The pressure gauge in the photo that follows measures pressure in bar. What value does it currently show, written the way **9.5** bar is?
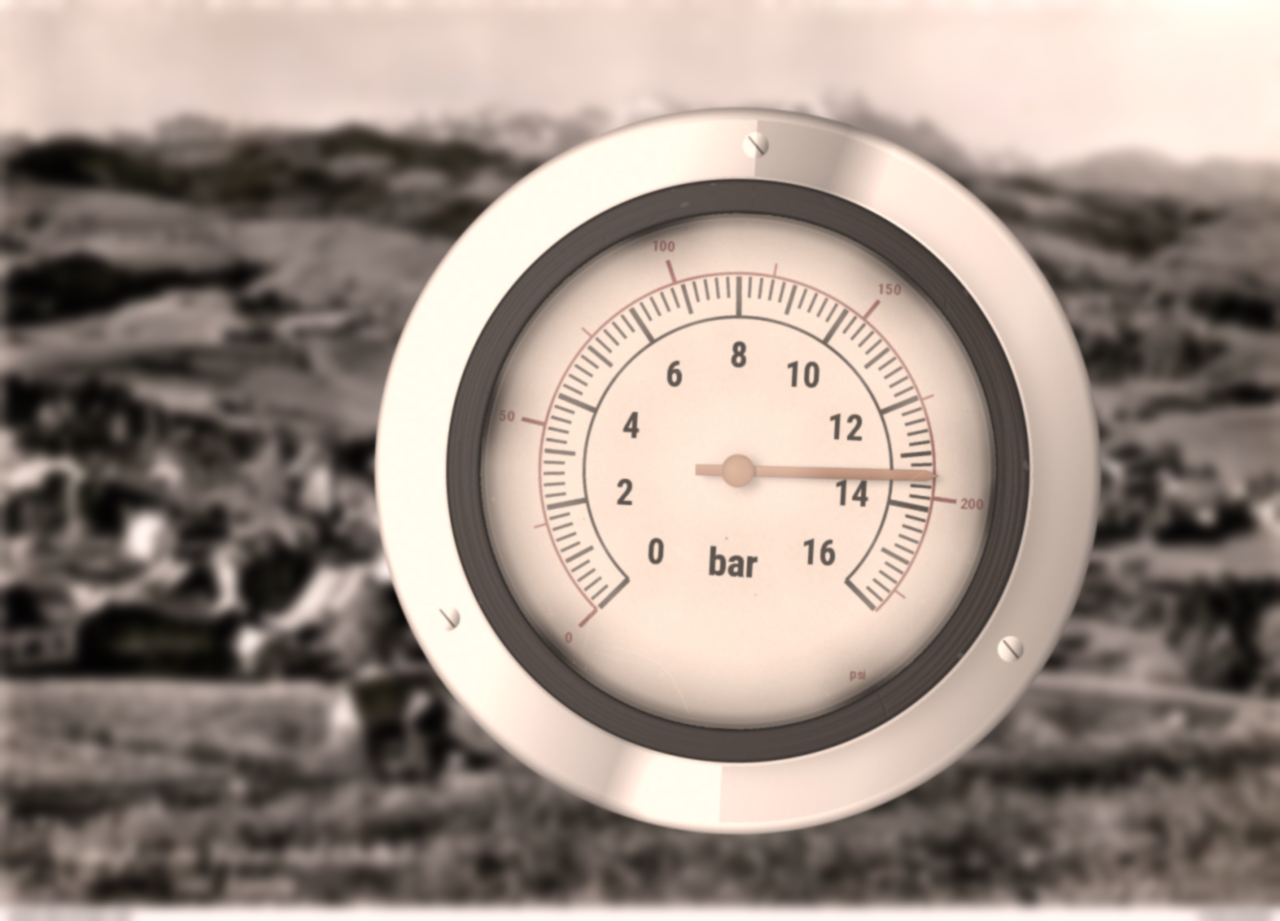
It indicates **13.4** bar
